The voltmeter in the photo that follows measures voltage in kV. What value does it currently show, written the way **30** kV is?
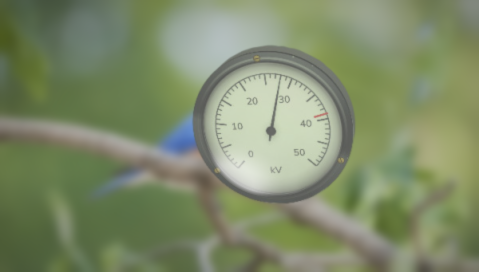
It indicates **28** kV
